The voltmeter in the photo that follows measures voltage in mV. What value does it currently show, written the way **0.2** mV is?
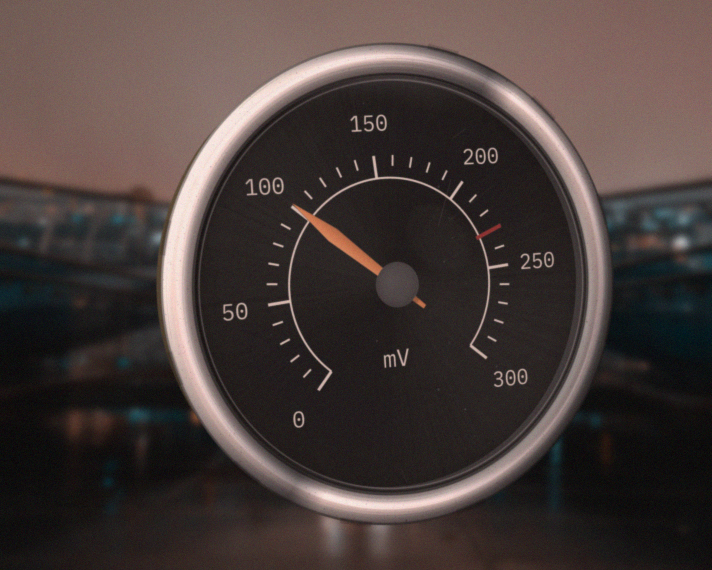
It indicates **100** mV
